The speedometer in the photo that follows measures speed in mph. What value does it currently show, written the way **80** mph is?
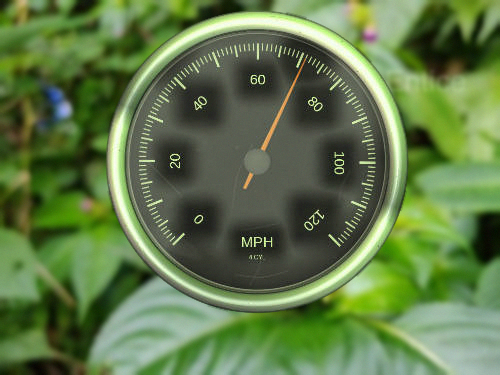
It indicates **71** mph
